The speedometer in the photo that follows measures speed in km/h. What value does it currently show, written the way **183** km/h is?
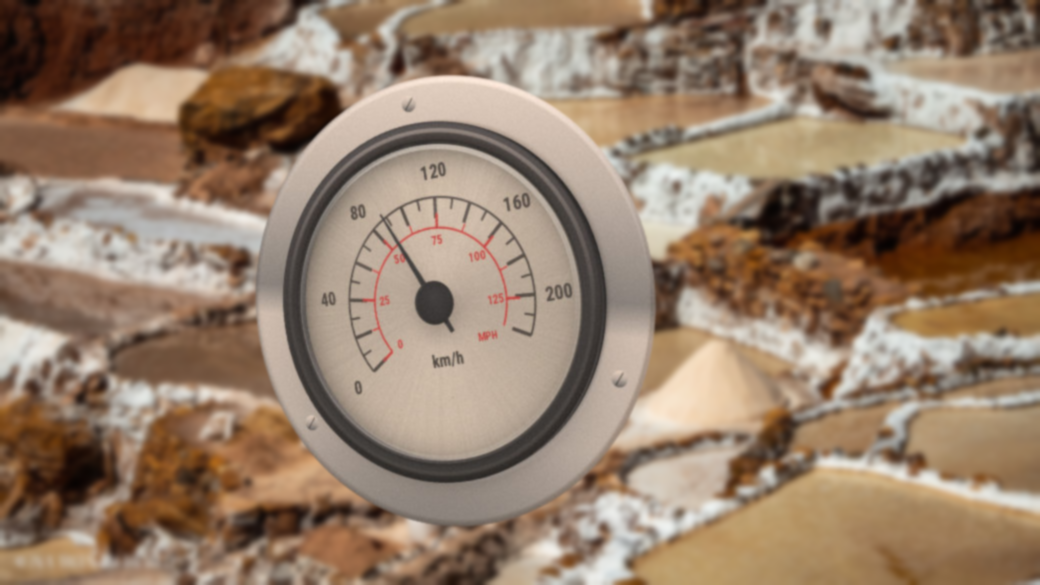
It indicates **90** km/h
